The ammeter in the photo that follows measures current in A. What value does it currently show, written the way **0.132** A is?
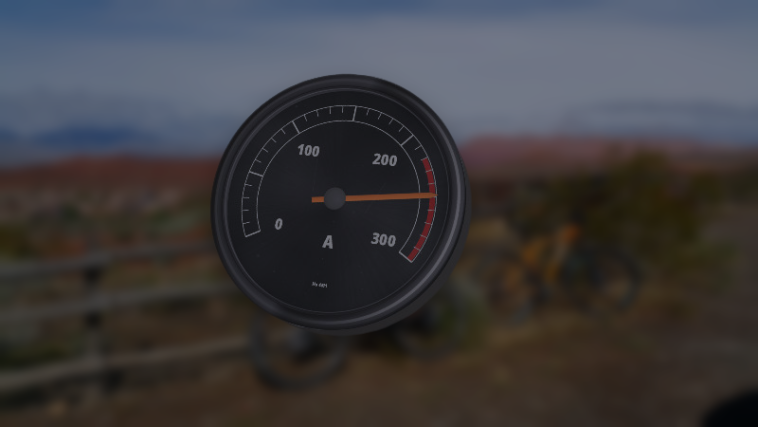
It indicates **250** A
